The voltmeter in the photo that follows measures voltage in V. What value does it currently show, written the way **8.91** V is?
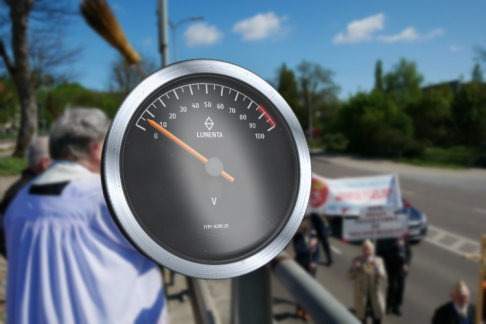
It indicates **5** V
